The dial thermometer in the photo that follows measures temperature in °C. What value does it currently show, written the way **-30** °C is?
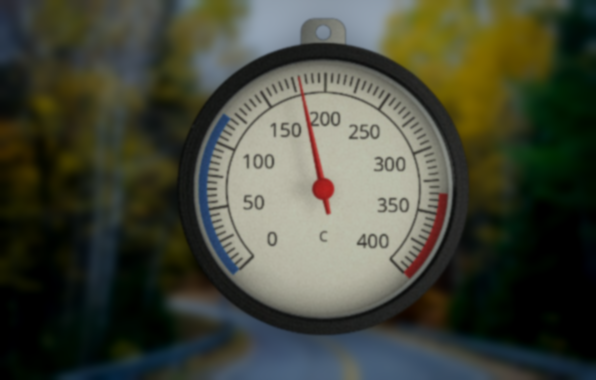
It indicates **180** °C
